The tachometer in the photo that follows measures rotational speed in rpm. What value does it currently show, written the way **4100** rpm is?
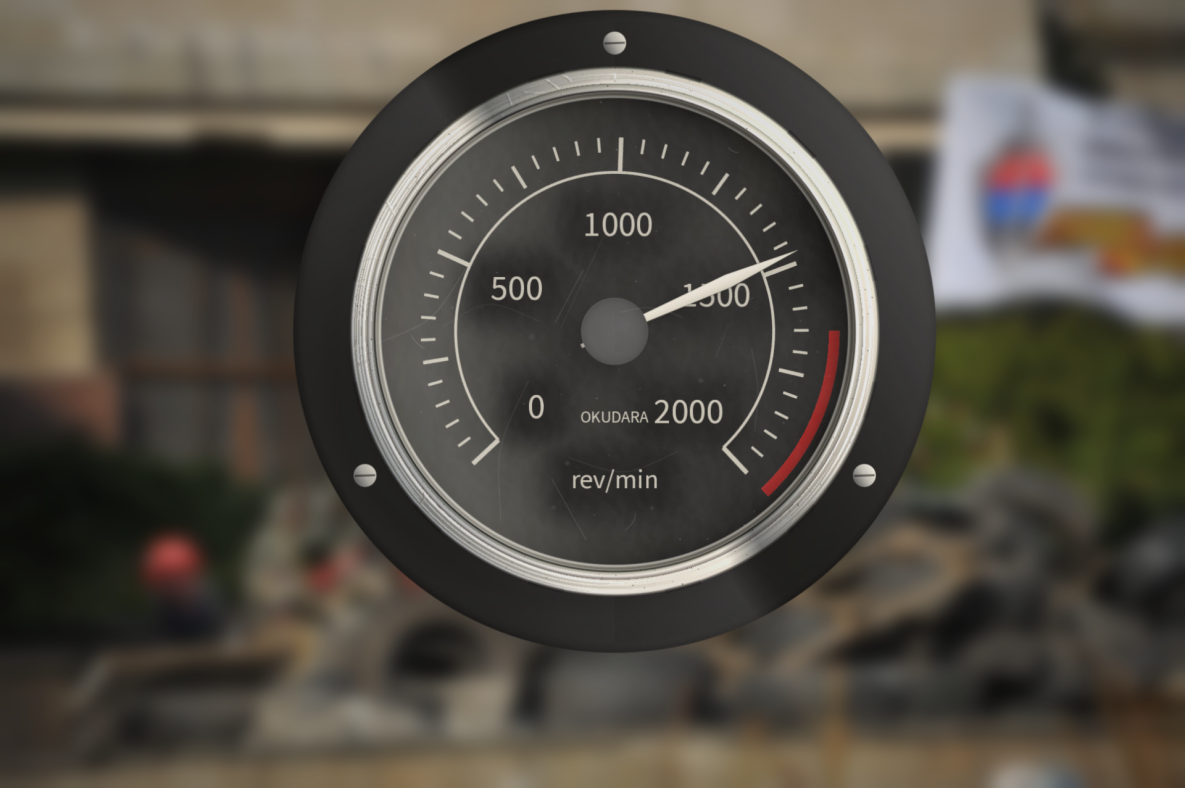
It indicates **1475** rpm
